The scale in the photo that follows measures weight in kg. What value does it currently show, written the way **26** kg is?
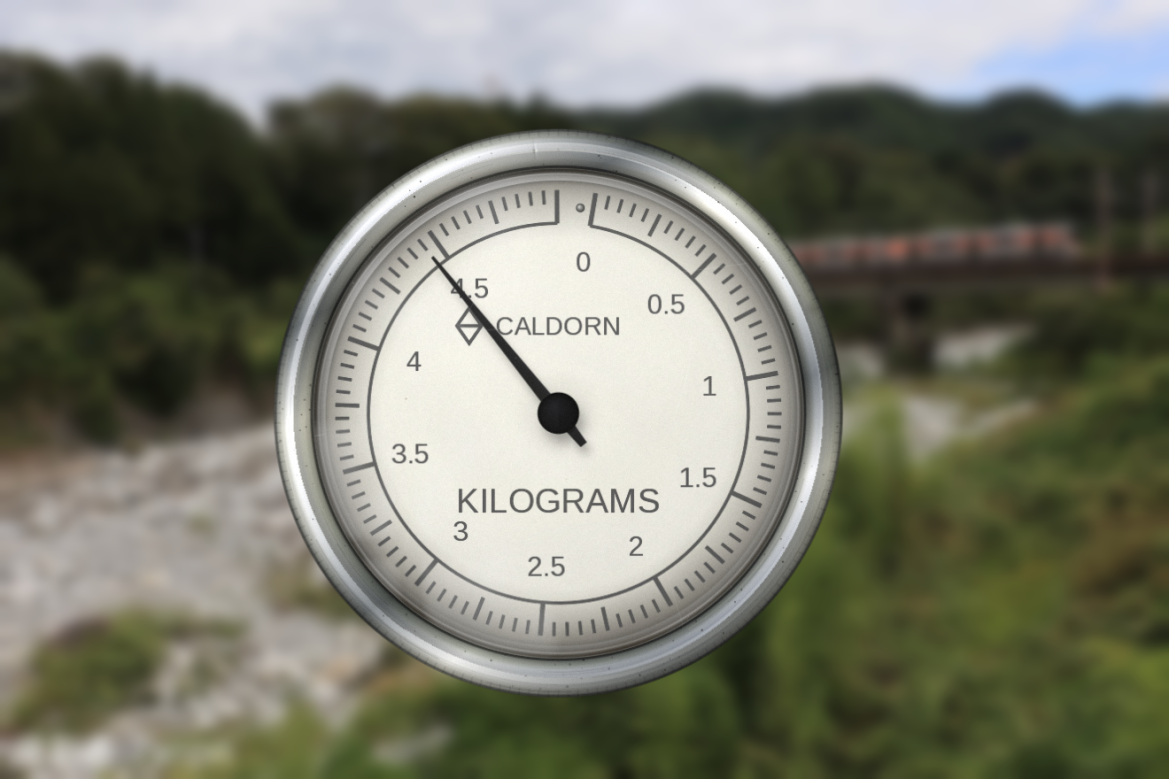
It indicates **4.45** kg
